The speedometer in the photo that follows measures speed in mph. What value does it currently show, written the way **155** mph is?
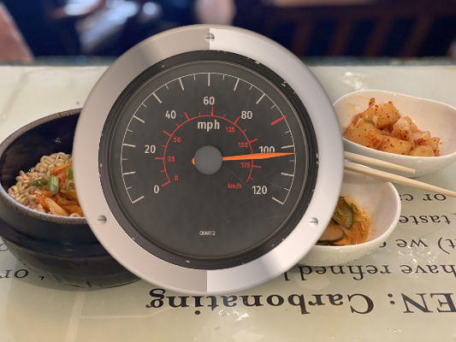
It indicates **102.5** mph
